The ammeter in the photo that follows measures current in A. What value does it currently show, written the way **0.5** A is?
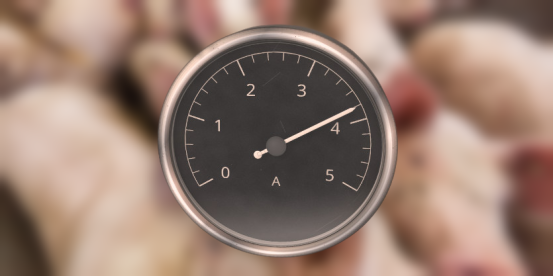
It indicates **3.8** A
